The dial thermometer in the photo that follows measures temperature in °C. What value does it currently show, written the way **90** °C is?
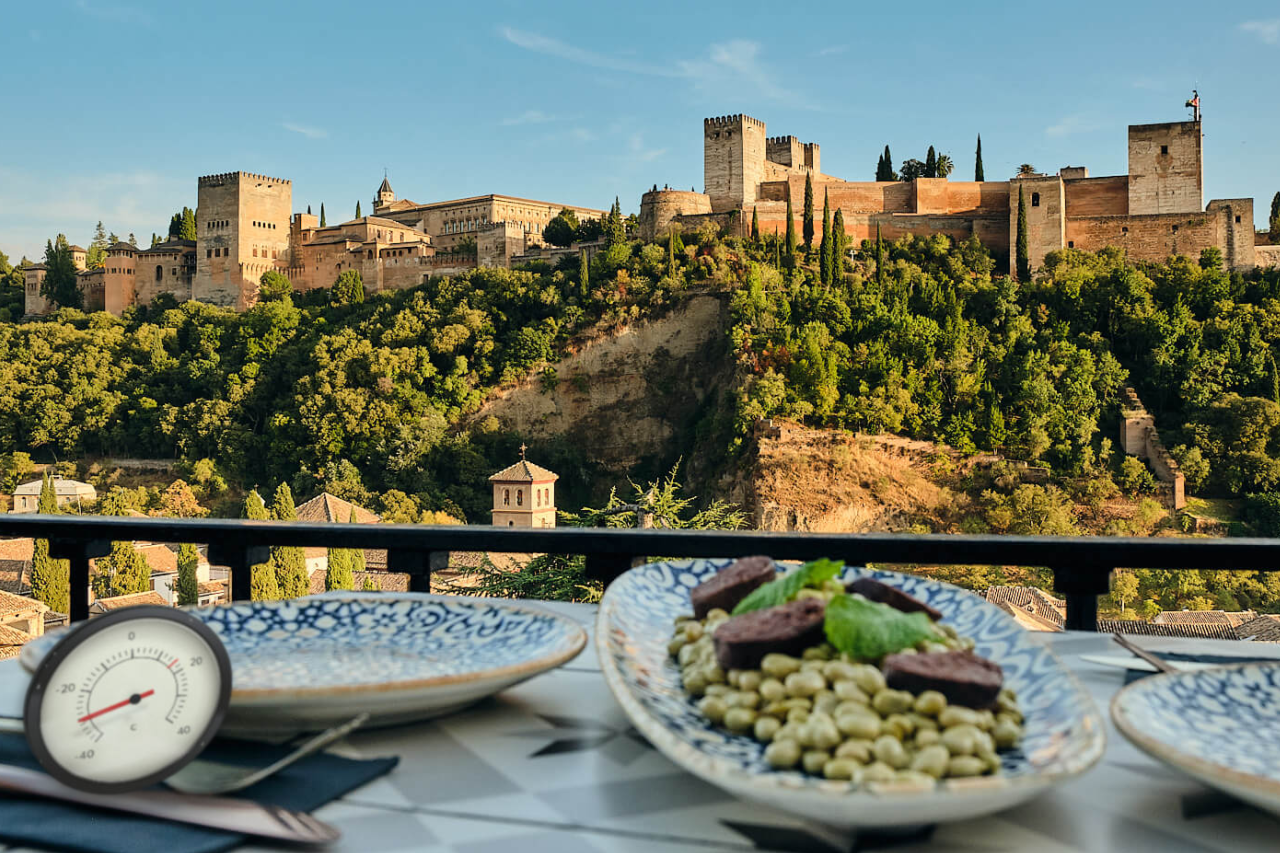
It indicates **-30** °C
